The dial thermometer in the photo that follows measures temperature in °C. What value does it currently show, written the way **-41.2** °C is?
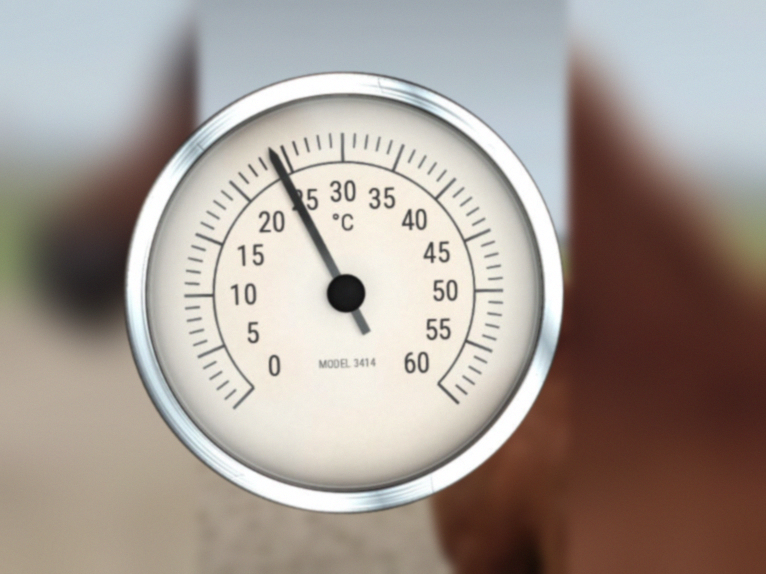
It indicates **24** °C
